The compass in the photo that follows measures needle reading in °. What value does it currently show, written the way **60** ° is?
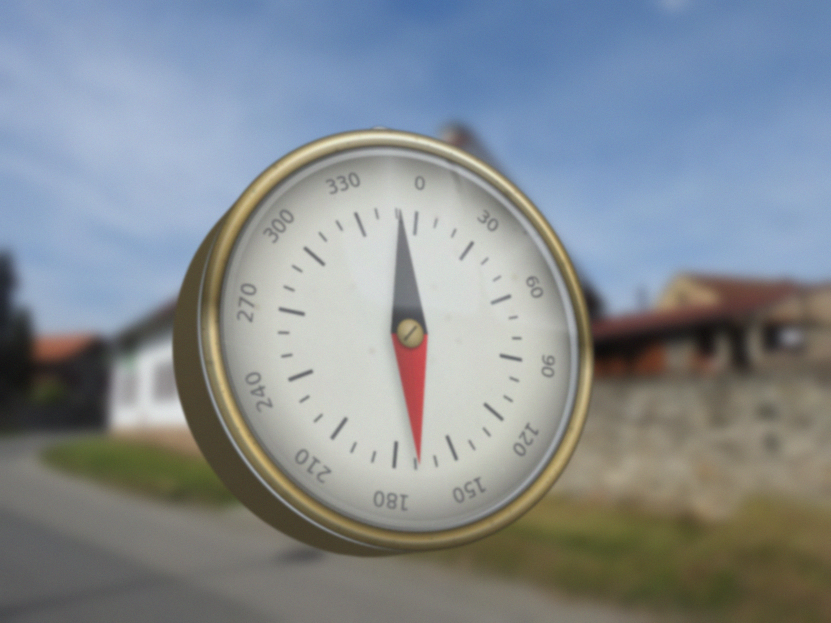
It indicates **170** °
